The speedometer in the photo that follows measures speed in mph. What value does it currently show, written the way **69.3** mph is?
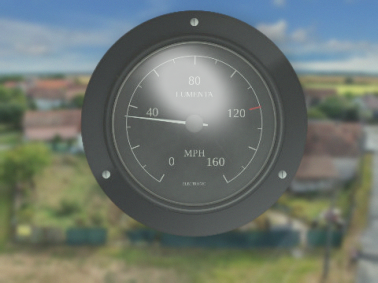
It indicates **35** mph
